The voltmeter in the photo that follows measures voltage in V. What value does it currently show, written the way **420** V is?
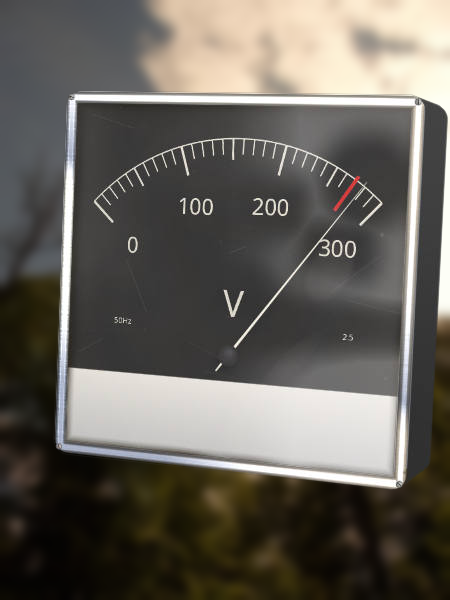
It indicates **280** V
